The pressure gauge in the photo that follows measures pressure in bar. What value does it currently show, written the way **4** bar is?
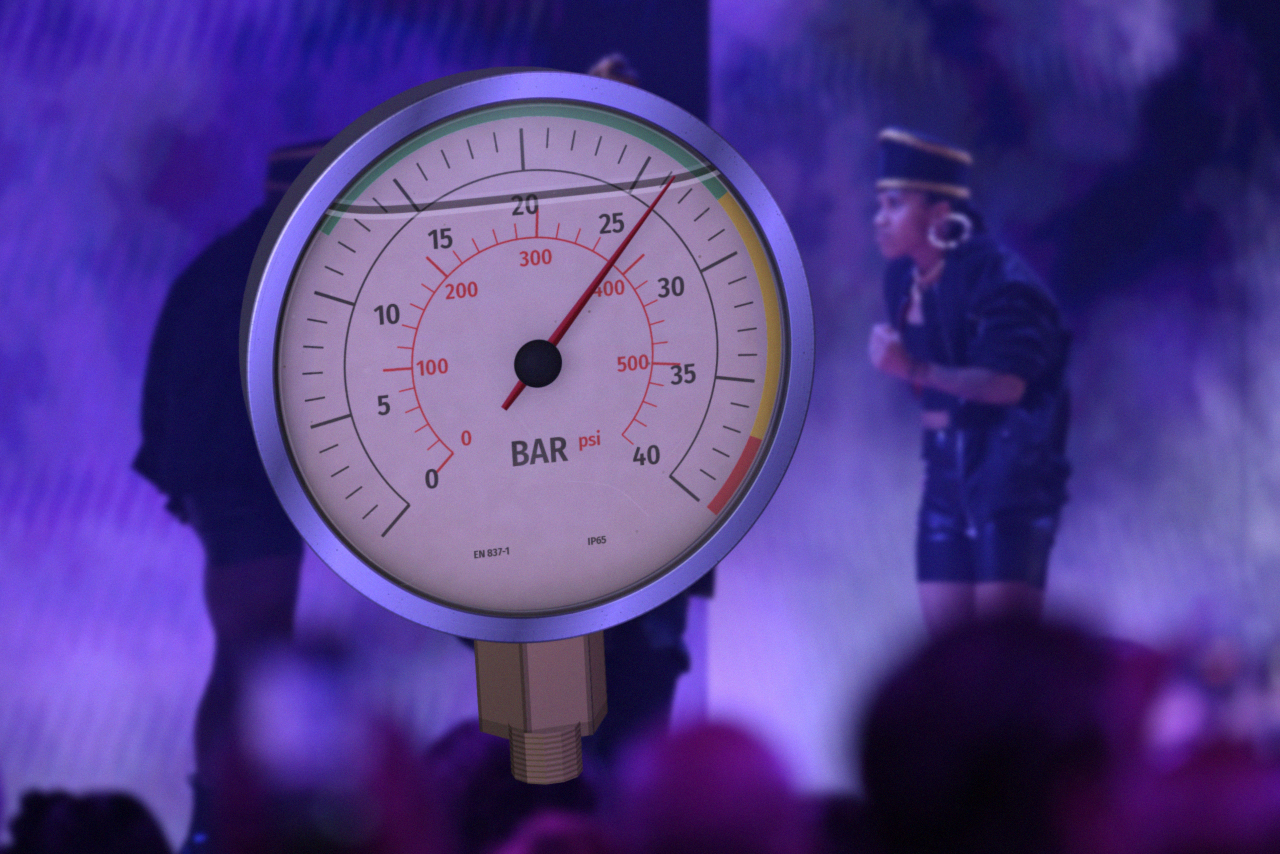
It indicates **26** bar
